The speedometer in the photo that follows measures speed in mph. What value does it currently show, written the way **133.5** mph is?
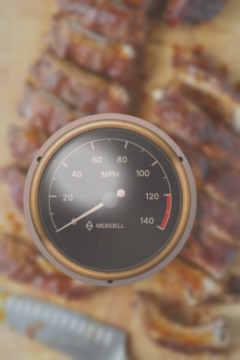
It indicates **0** mph
